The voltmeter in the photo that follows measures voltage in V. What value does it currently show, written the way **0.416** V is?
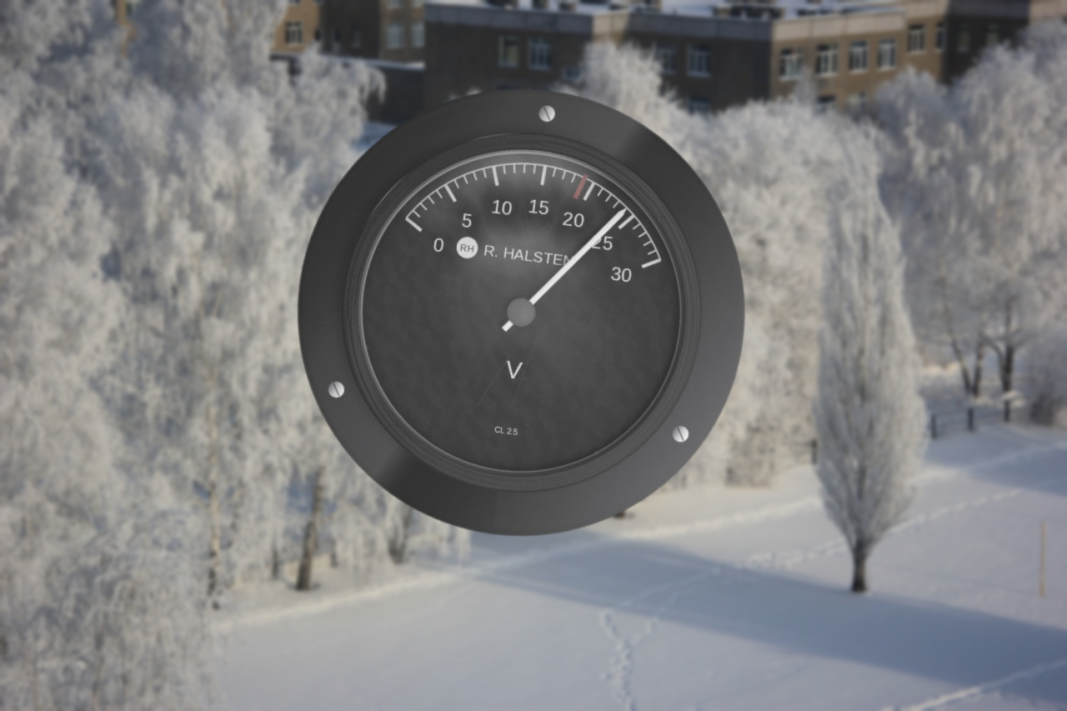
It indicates **24** V
